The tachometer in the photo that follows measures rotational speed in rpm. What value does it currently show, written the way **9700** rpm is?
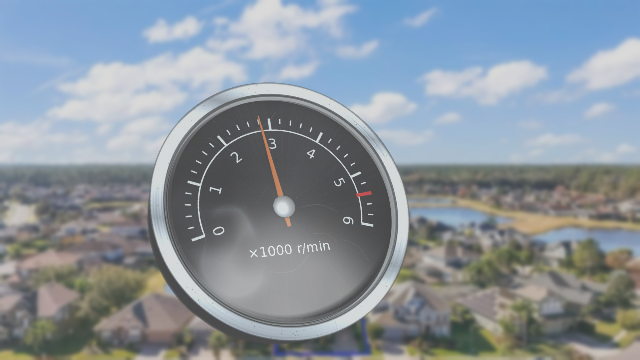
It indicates **2800** rpm
